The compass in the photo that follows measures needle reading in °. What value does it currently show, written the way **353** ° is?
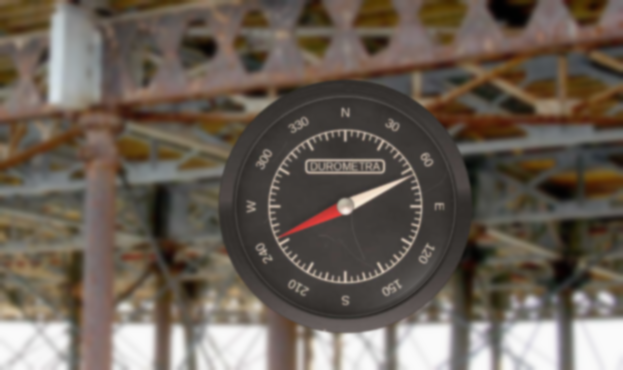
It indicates **245** °
